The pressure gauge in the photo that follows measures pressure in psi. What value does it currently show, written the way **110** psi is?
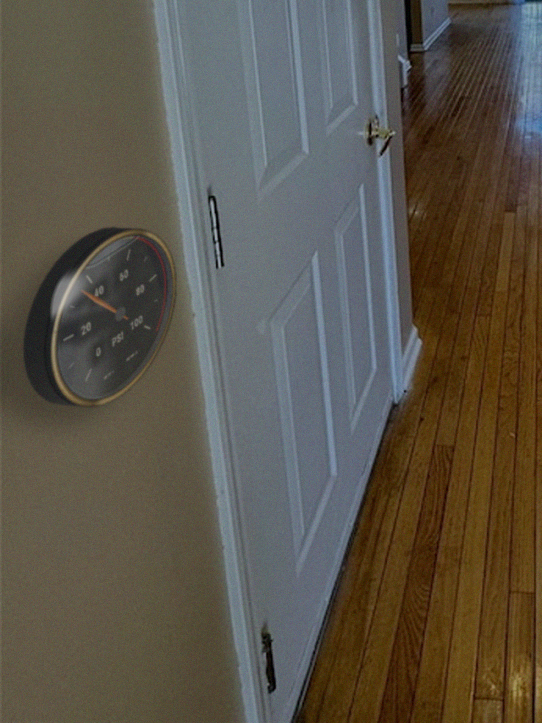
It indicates **35** psi
